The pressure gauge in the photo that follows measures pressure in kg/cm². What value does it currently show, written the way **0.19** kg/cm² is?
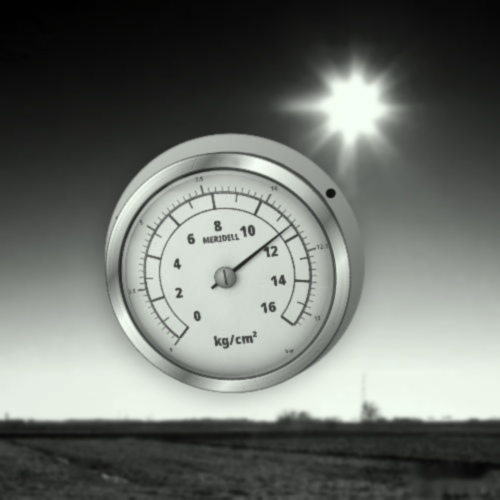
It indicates **11.5** kg/cm²
